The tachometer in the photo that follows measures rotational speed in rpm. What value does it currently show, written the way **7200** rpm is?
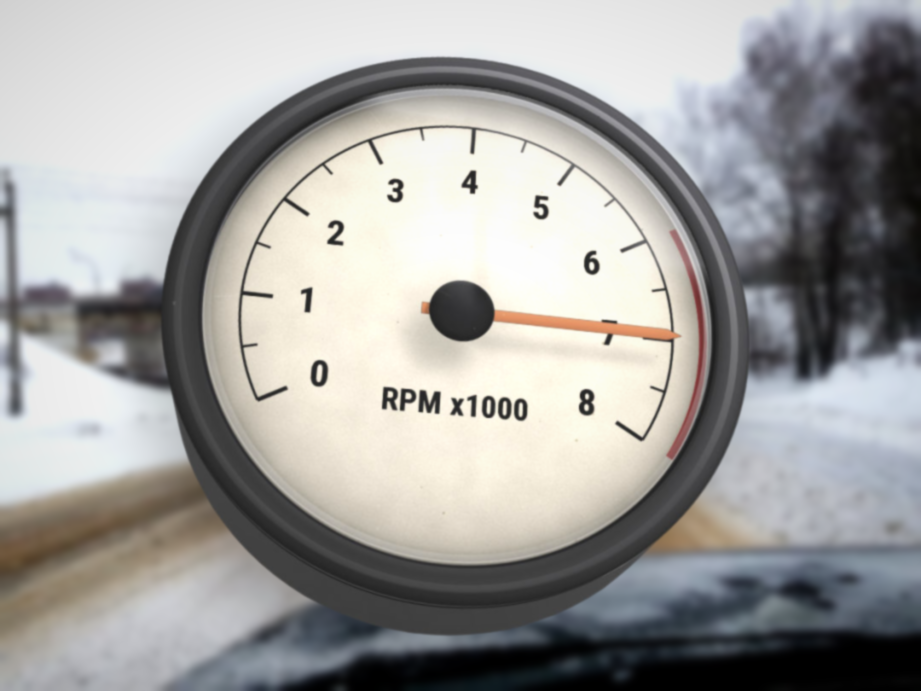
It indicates **7000** rpm
